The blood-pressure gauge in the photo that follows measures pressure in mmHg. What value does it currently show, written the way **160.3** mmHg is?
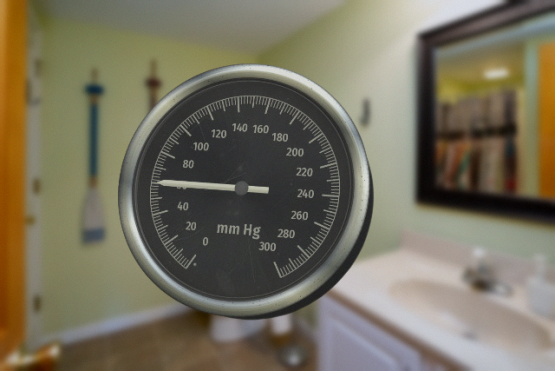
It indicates **60** mmHg
